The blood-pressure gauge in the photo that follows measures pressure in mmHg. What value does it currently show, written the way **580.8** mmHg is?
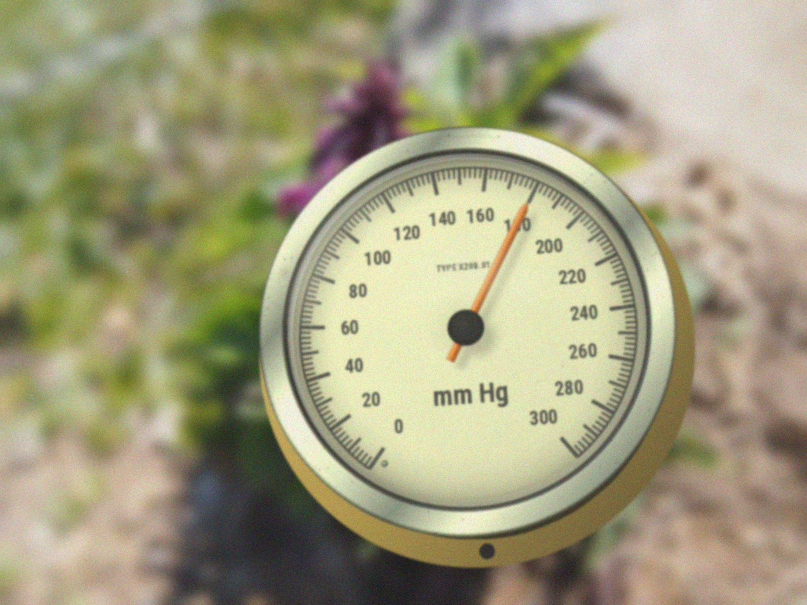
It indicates **180** mmHg
